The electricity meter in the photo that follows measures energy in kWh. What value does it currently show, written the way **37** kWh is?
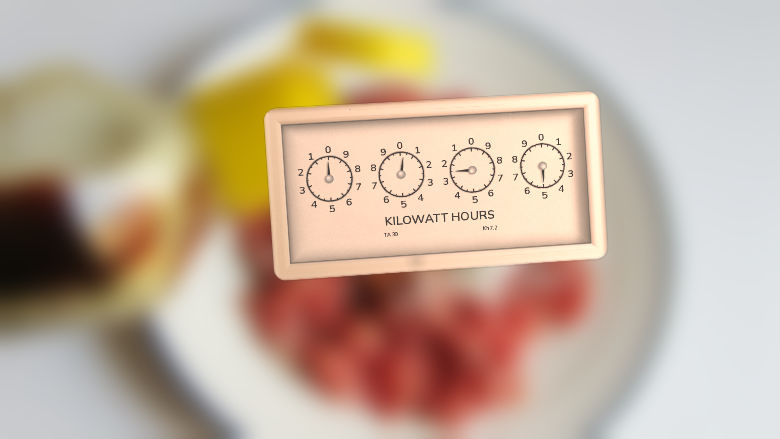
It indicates **25** kWh
